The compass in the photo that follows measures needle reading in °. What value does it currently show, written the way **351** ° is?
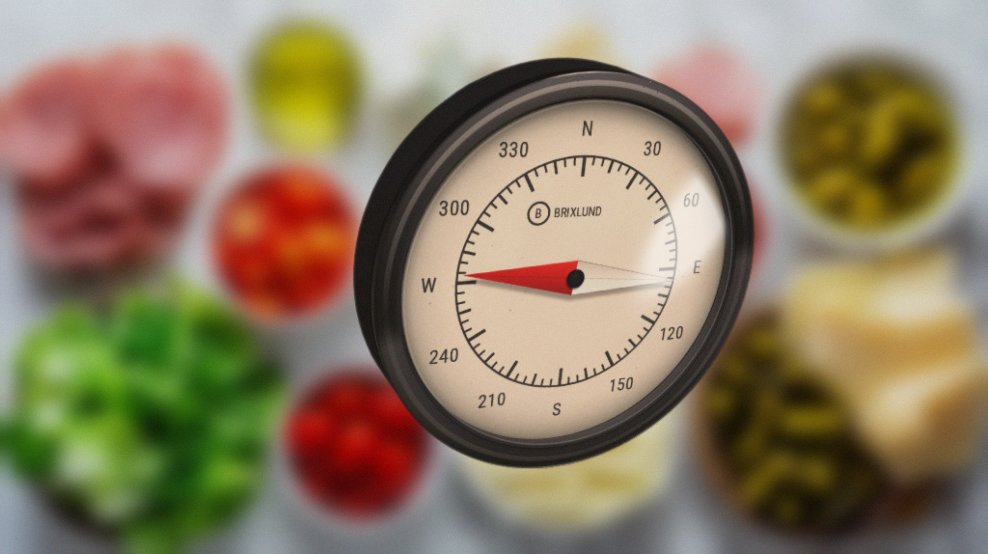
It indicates **275** °
